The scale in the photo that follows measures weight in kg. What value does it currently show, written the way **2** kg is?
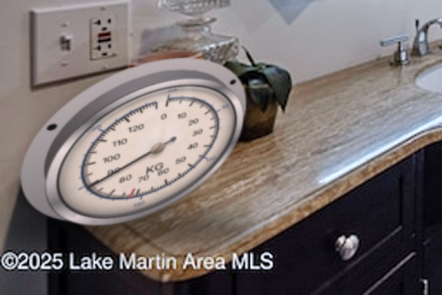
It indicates **90** kg
